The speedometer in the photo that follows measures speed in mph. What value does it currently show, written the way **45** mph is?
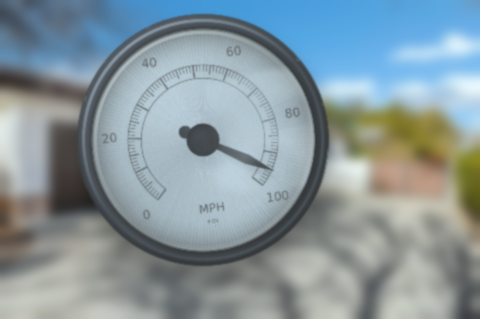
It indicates **95** mph
